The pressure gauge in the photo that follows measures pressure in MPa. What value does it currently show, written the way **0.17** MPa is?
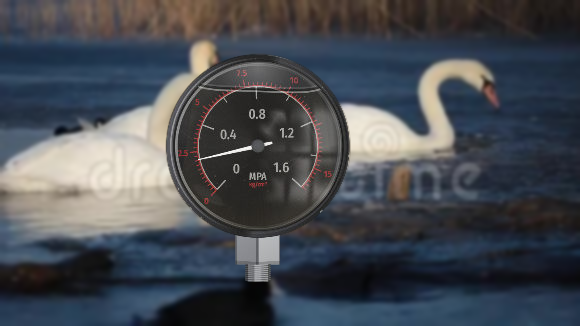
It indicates **0.2** MPa
